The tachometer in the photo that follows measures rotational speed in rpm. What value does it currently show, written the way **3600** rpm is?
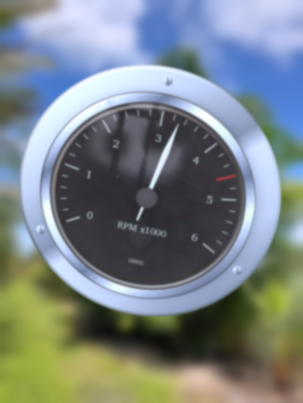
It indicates **3300** rpm
